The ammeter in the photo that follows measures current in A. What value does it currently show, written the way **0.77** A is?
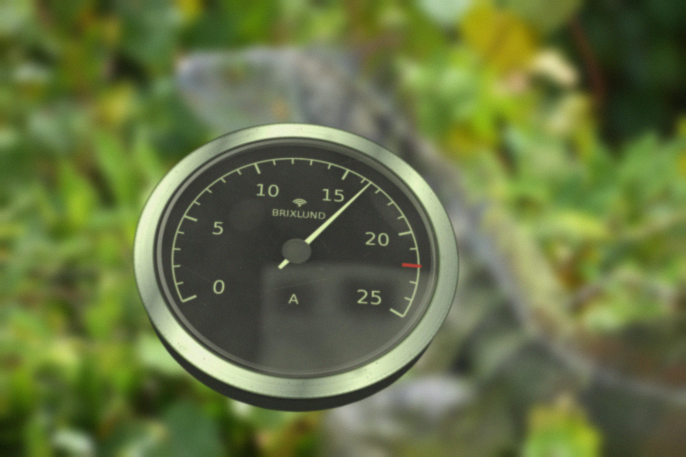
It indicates **16.5** A
